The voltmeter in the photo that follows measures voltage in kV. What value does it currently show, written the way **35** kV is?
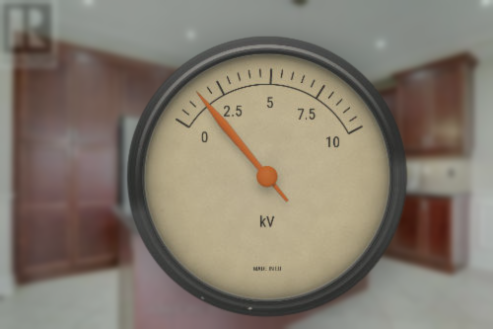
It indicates **1.5** kV
